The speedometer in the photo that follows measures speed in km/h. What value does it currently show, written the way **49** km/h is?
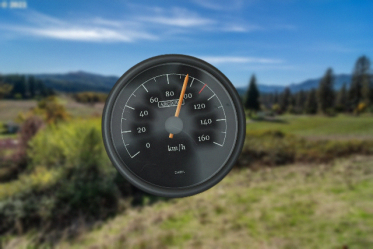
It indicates **95** km/h
